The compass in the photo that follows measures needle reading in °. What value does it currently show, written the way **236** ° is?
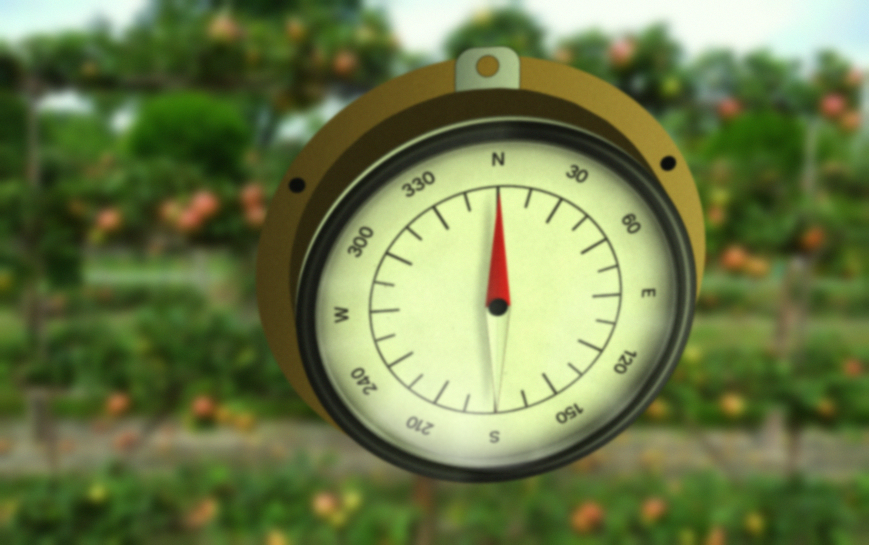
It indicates **0** °
